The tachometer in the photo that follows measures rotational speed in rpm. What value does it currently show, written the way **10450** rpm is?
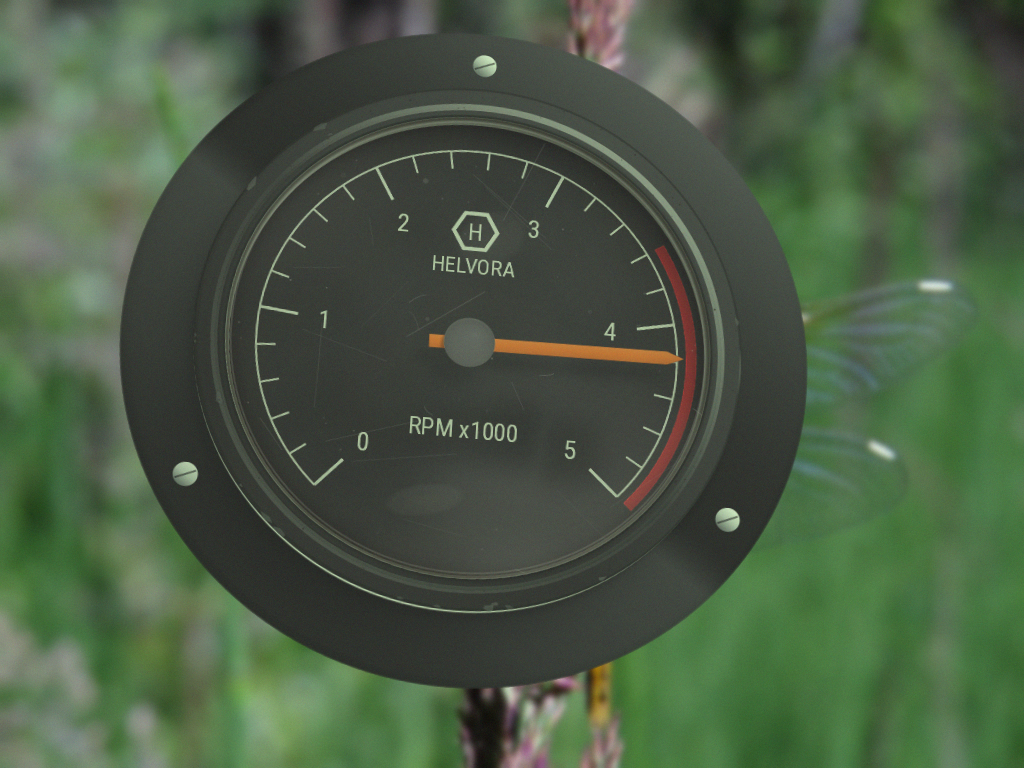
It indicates **4200** rpm
